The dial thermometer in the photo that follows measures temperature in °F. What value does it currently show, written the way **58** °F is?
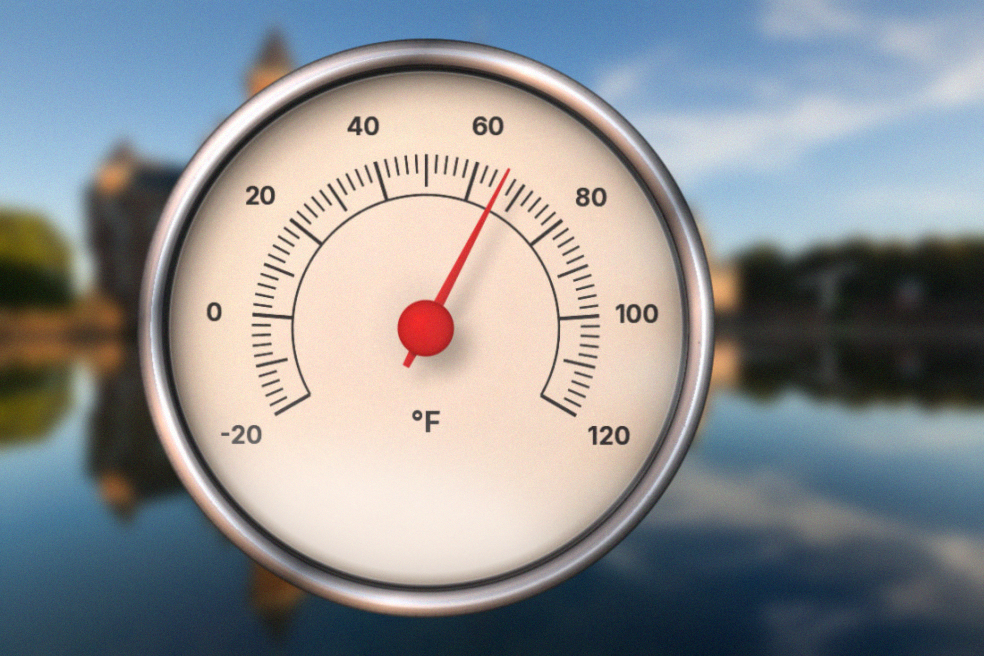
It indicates **66** °F
